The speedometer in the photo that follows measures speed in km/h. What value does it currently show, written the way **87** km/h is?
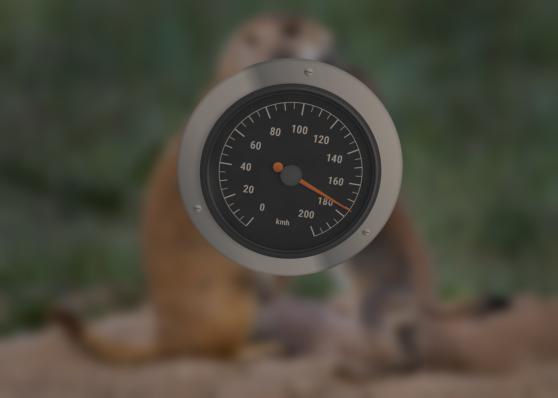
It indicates **175** km/h
